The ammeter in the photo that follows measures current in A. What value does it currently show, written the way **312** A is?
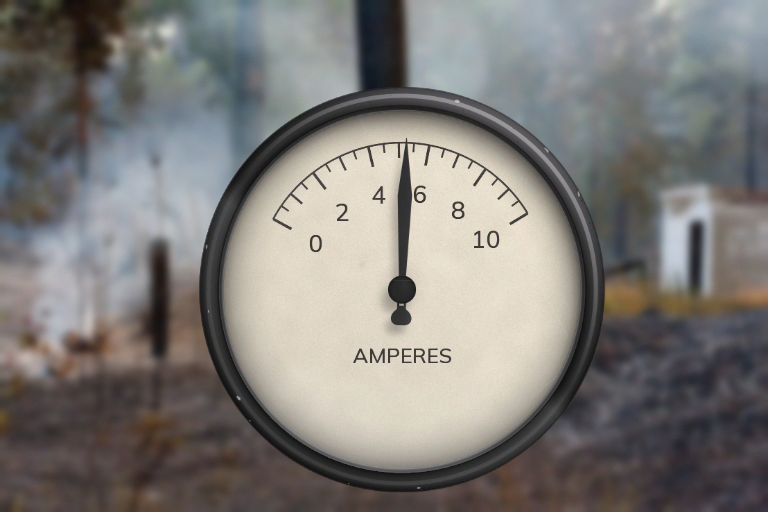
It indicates **5.25** A
